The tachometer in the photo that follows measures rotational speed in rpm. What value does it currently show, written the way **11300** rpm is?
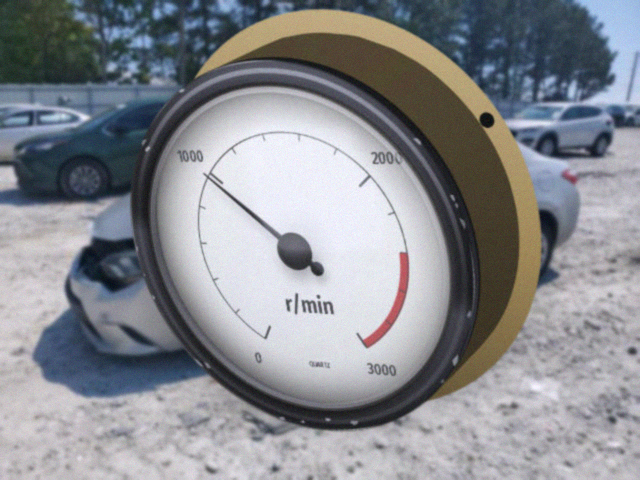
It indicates **1000** rpm
